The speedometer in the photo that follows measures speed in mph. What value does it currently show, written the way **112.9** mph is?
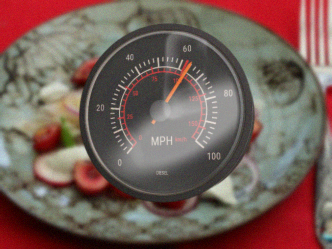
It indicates **64** mph
